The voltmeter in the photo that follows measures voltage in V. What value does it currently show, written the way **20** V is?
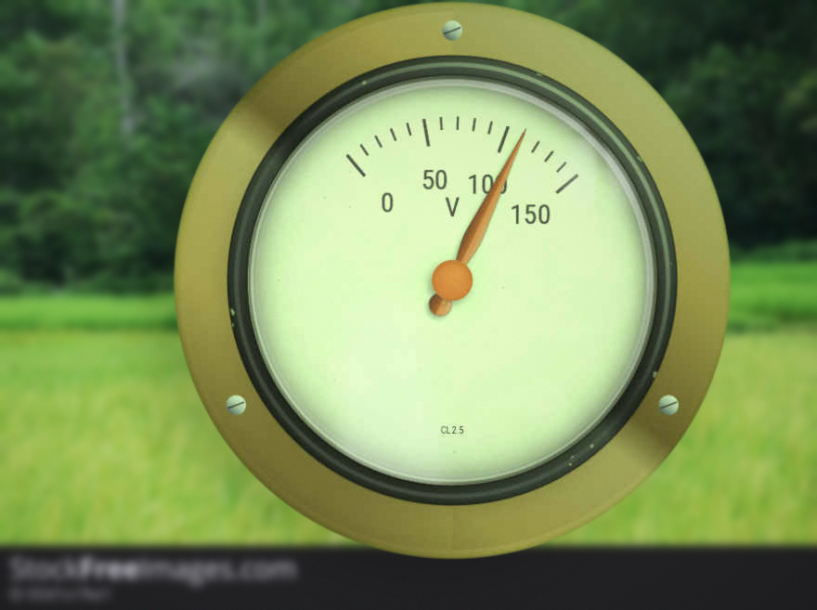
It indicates **110** V
